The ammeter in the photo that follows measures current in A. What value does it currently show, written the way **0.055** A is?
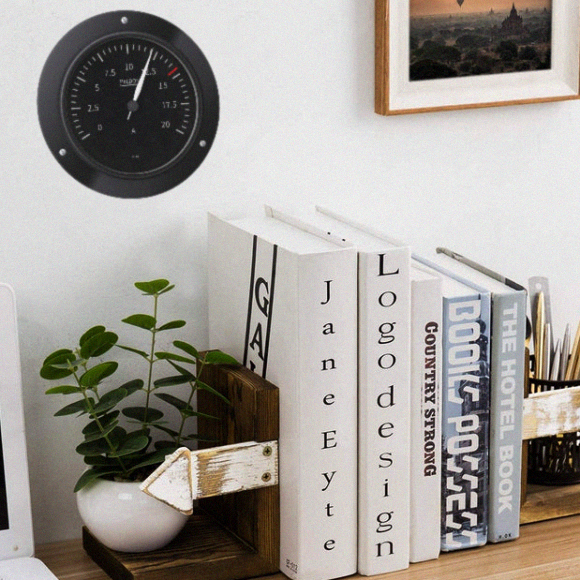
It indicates **12** A
